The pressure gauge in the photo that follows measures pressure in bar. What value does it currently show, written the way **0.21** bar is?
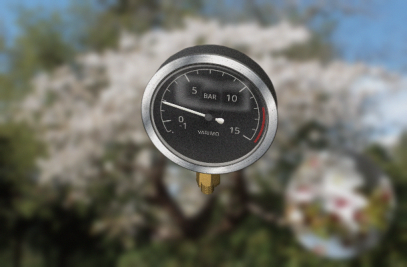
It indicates **2** bar
